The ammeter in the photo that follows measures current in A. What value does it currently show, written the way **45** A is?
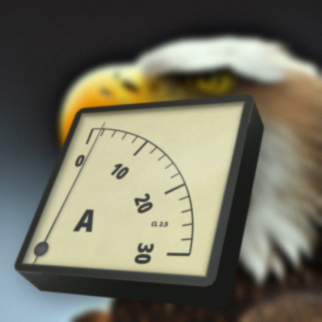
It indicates **2** A
